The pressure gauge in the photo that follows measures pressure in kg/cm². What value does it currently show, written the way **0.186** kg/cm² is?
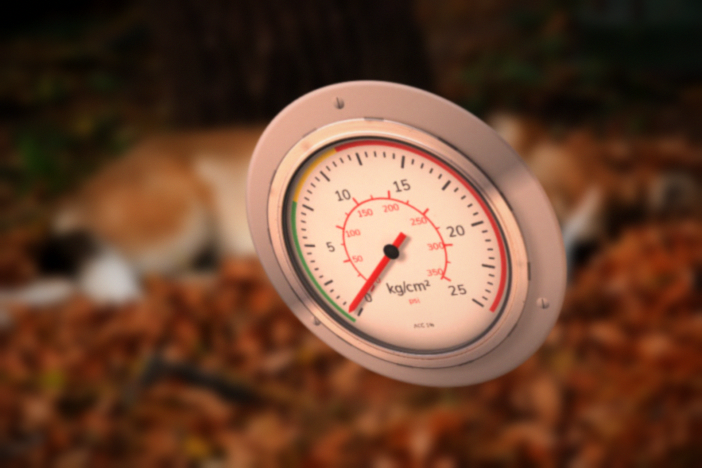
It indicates **0.5** kg/cm²
